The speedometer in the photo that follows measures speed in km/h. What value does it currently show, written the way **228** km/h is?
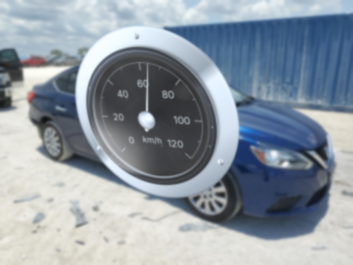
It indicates **65** km/h
